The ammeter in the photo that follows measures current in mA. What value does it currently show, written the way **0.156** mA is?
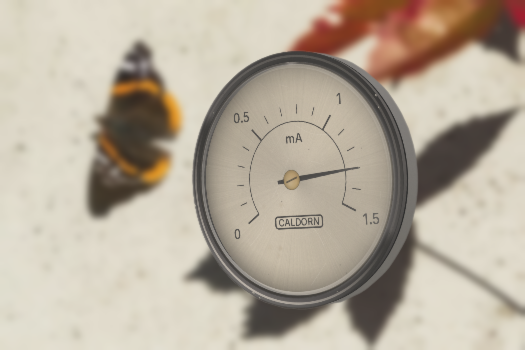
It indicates **1.3** mA
